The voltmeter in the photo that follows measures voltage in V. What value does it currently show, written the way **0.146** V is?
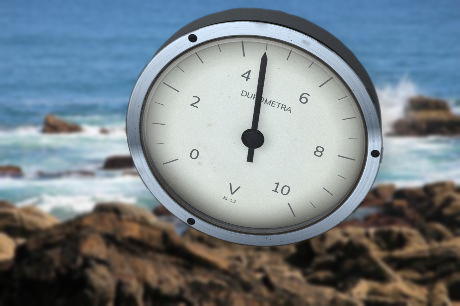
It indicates **4.5** V
